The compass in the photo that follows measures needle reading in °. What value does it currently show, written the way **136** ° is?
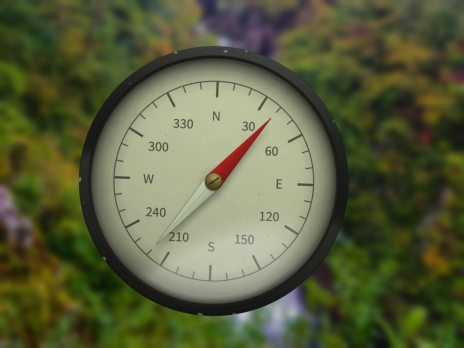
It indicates **40** °
